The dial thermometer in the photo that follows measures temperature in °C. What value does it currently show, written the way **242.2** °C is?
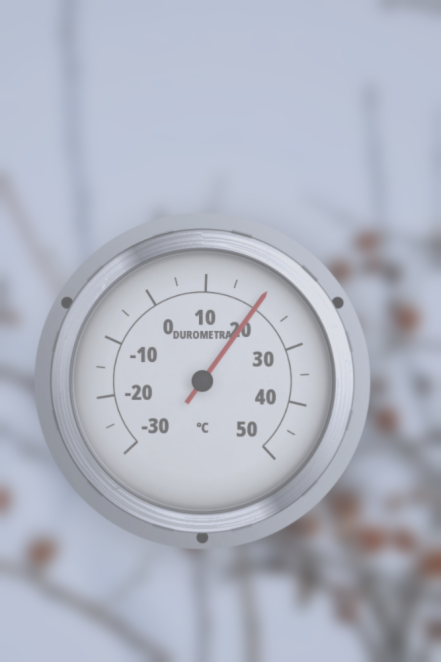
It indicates **20** °C
